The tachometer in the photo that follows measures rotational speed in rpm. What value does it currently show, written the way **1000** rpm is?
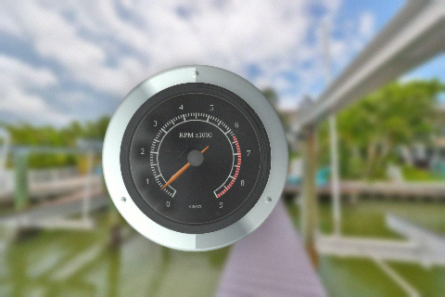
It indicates **500** rpm
